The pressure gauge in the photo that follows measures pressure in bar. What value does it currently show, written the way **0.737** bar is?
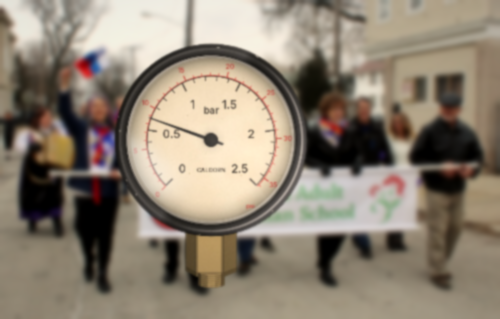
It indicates **0.6** bar
